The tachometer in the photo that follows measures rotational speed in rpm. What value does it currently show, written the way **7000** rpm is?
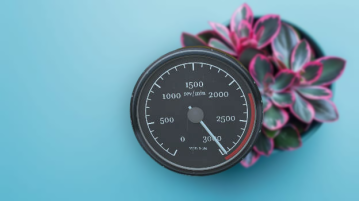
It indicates **2950** rpm
